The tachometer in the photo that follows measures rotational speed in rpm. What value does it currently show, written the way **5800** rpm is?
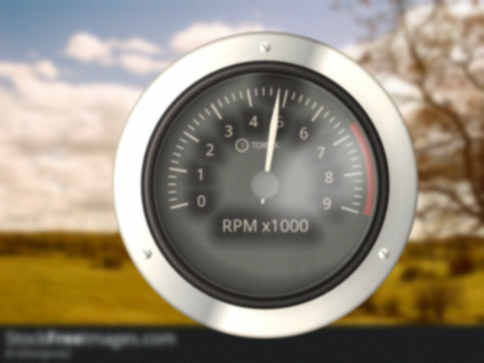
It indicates **4800** rpm
